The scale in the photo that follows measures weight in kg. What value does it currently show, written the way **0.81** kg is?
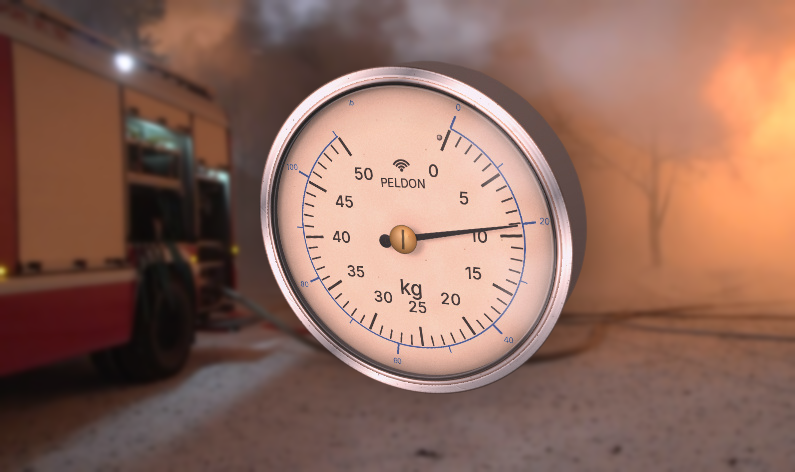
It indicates **9** kg
